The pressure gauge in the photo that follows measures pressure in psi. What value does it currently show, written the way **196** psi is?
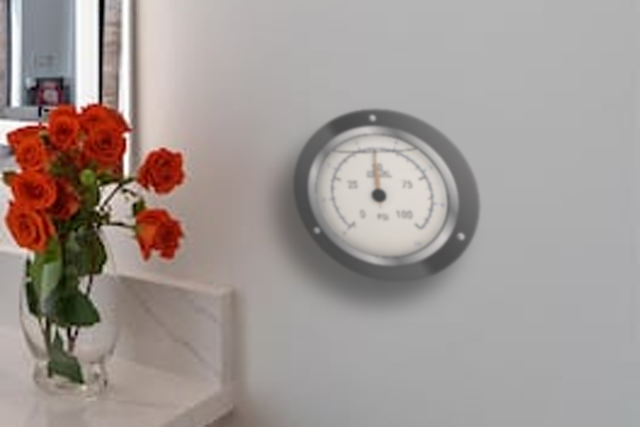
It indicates **50** psi
